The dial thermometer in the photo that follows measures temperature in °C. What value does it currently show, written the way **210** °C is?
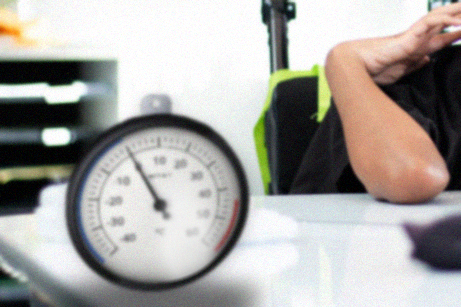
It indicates **0** °C
